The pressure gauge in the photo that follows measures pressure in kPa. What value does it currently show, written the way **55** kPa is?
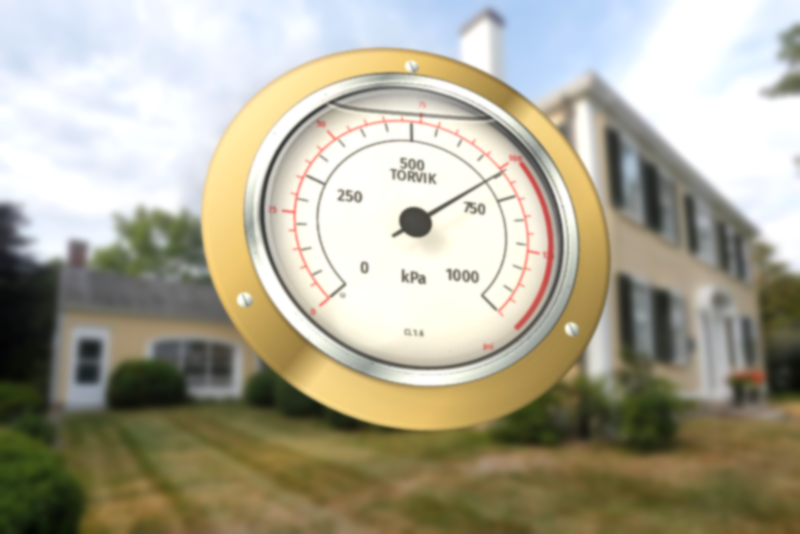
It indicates **700** kPa
